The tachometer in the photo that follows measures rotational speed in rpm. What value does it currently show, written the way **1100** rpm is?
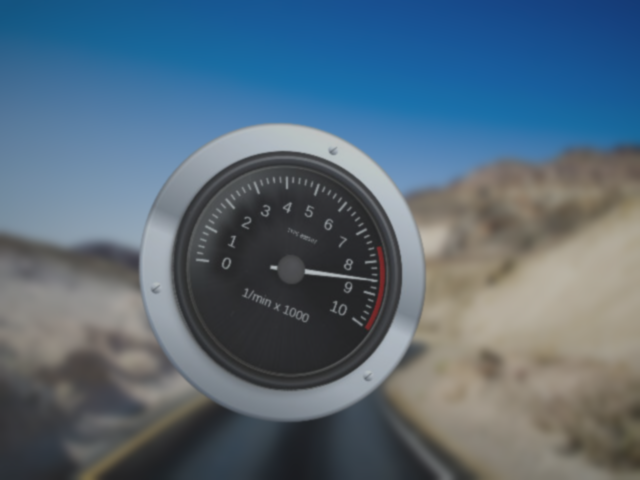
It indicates **8600** rpm
